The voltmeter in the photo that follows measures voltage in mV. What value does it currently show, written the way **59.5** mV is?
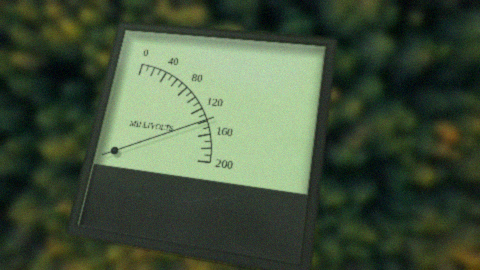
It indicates **140** mV
